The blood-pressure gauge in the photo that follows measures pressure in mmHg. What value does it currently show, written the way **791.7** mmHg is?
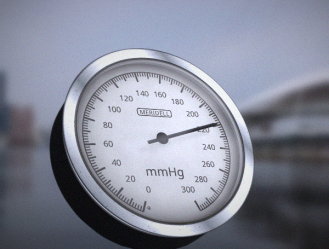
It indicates **220** mmHg
